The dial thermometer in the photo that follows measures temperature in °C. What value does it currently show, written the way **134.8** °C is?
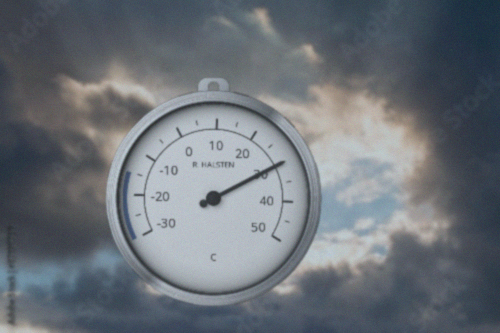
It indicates **30** °C
